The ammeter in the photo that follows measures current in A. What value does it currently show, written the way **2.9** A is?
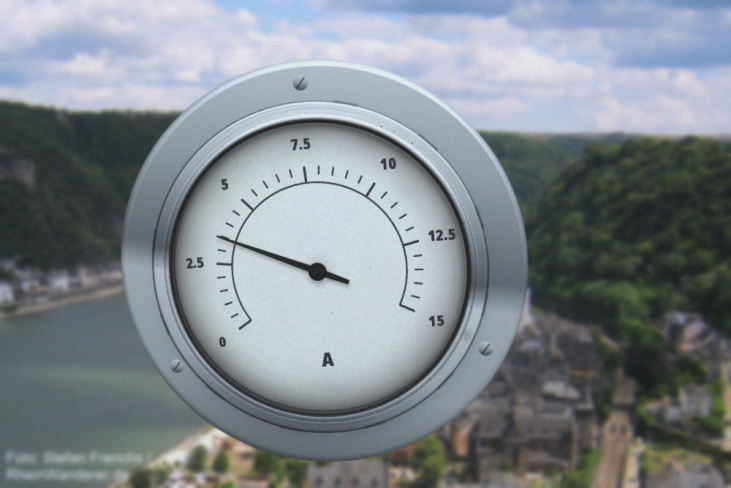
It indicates **3.5** A
